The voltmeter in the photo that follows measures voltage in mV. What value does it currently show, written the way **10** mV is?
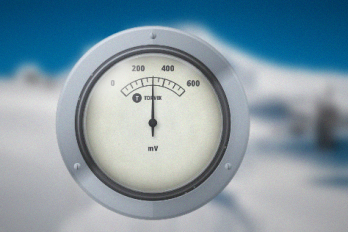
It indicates **300** mV
